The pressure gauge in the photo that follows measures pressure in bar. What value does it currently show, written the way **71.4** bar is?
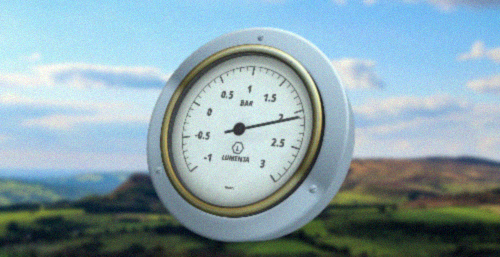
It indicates **2.1** bar
